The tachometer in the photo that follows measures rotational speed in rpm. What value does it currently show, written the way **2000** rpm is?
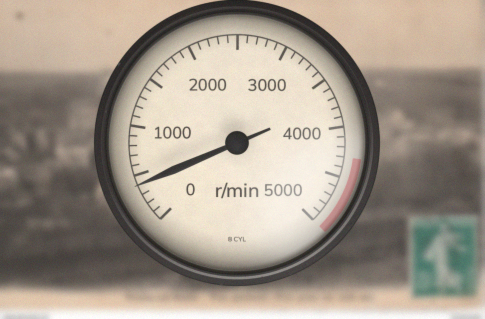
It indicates **400** rpm
